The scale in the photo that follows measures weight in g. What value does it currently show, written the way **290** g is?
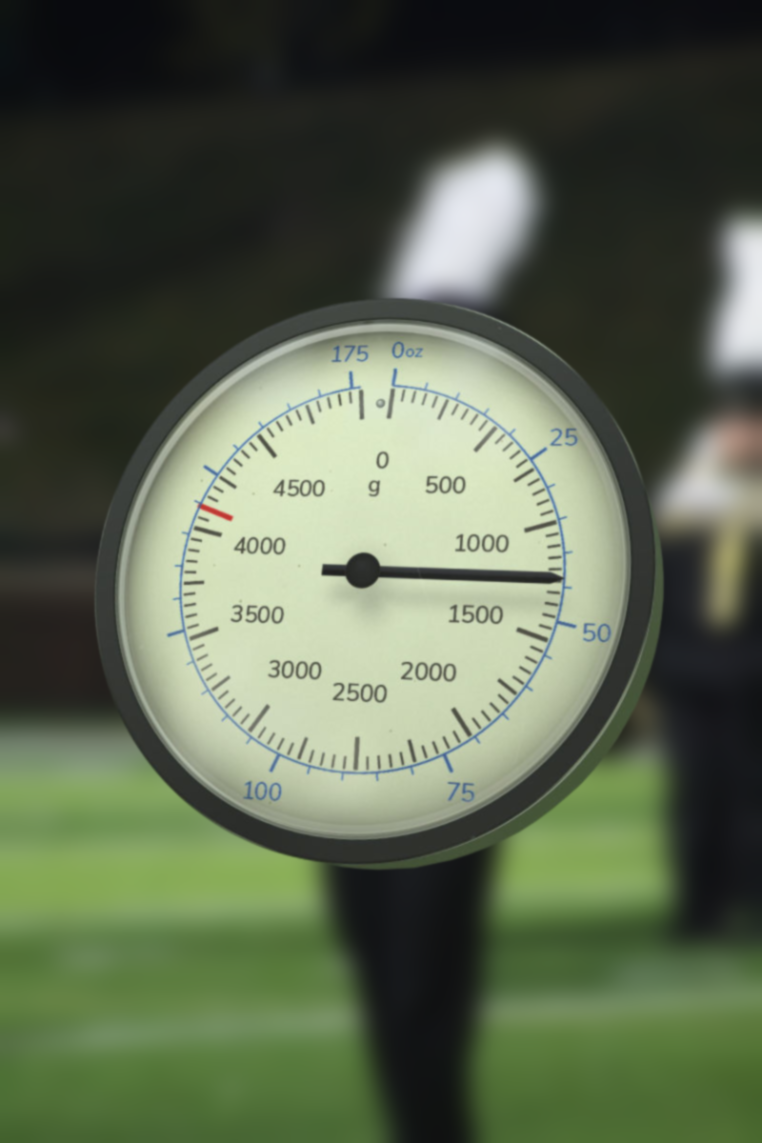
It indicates **1250** g
